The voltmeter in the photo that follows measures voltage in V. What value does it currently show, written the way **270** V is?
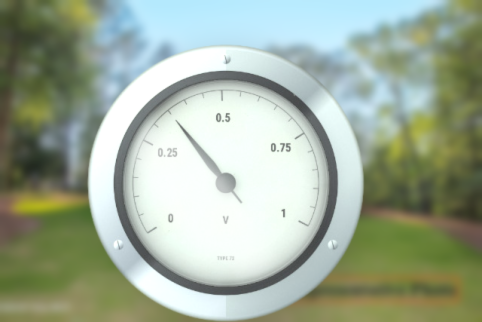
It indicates **0.35** V
